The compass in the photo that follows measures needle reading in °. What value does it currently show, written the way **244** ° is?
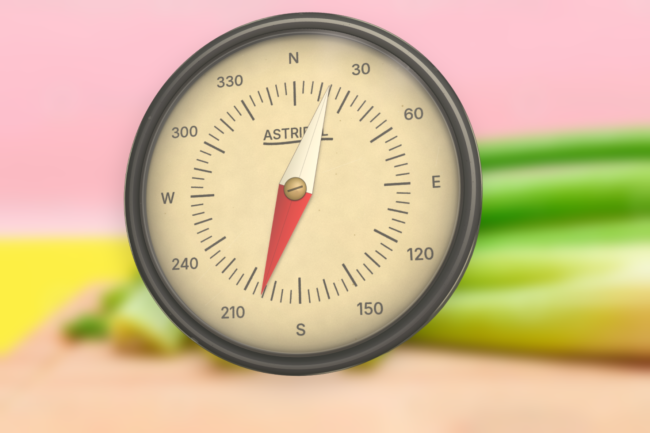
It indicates **200** °
